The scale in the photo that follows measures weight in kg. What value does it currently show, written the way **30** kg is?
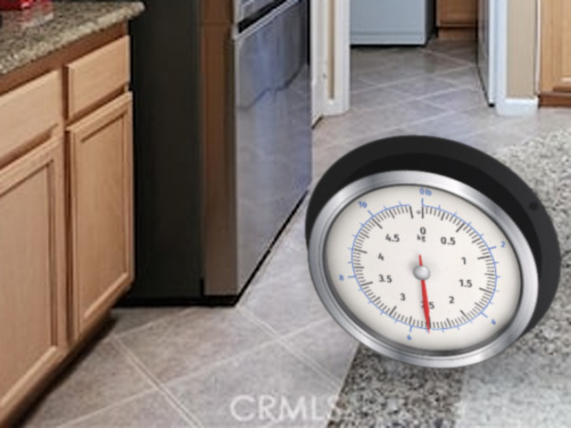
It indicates **2.5** kg
